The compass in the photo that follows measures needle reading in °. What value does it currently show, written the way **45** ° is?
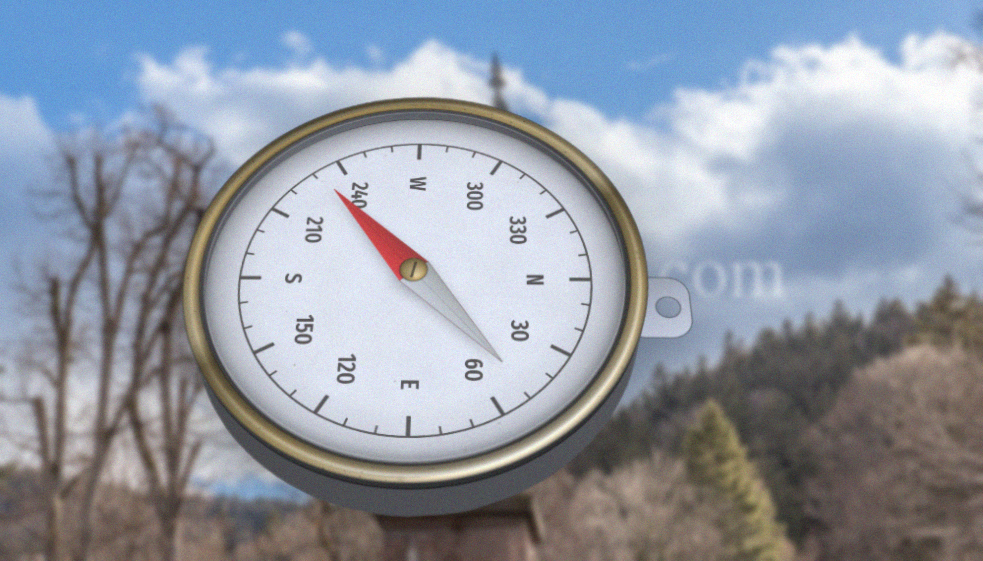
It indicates **230** °
